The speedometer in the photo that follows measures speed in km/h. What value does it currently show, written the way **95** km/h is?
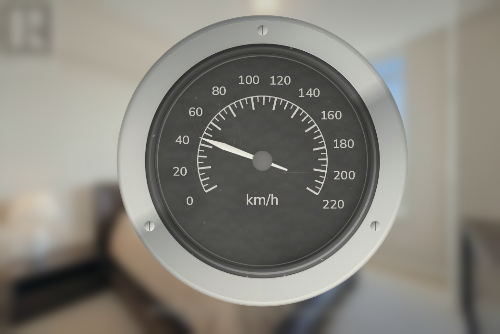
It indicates **45** km/h
